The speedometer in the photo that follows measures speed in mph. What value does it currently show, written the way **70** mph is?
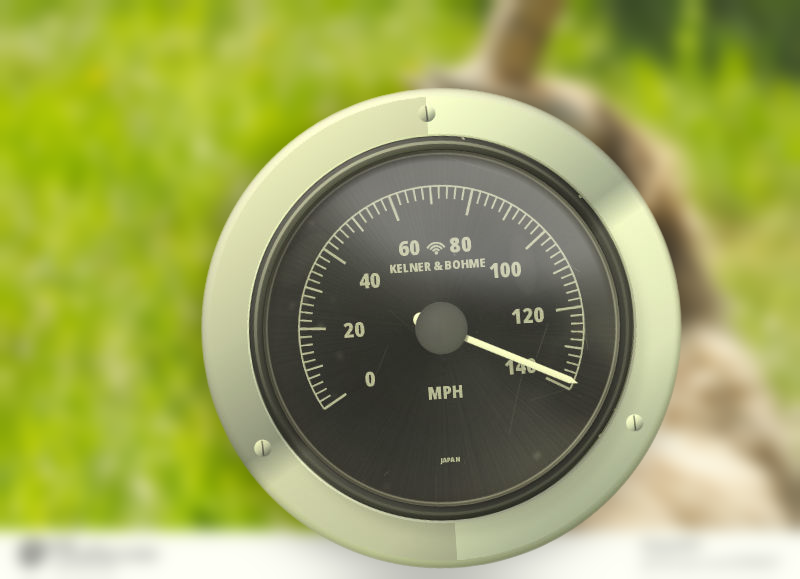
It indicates **138** mph
